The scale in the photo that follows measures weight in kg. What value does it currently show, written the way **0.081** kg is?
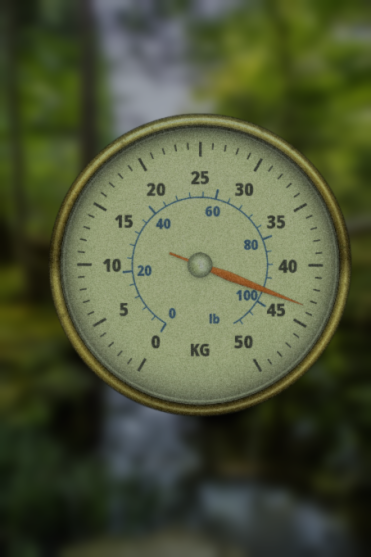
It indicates **43.5** kg
